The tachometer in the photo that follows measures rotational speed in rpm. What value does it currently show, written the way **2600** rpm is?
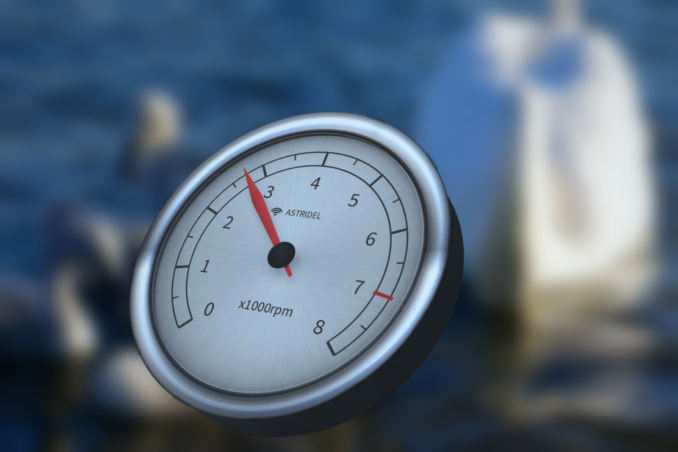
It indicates **2750** rpm
